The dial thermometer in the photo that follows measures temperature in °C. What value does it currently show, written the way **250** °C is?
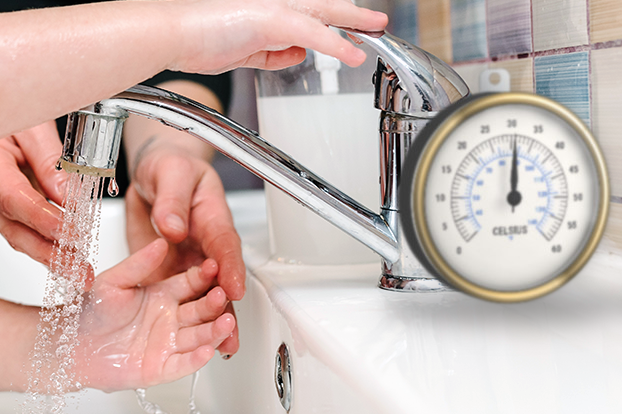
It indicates **30** °C
